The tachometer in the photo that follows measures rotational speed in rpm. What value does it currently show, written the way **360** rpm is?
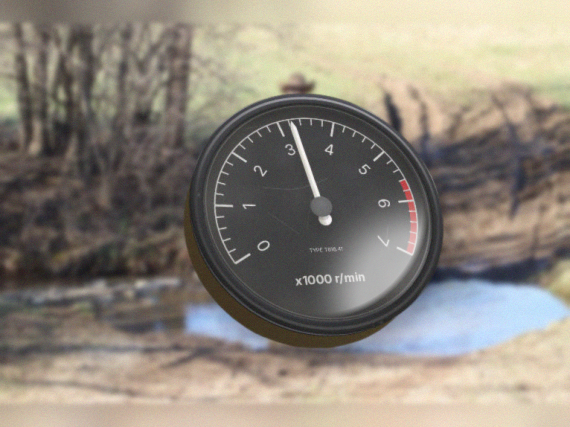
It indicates **3200** rpm
